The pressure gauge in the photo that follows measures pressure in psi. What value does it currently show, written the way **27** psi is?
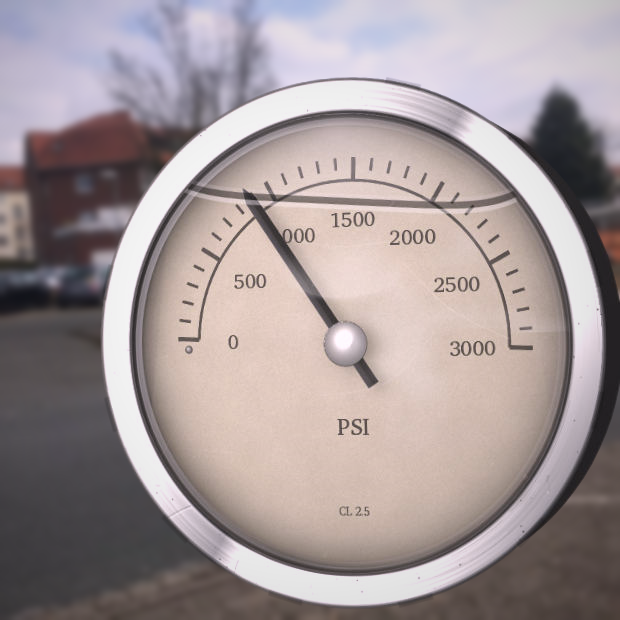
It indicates **900** psi
